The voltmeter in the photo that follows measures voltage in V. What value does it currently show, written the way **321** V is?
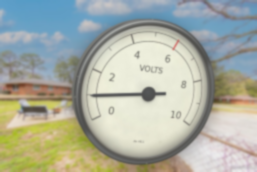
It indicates **1** V
